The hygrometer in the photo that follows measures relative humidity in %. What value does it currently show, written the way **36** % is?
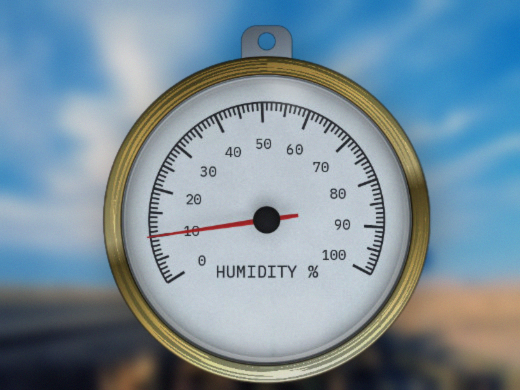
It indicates **10** %
